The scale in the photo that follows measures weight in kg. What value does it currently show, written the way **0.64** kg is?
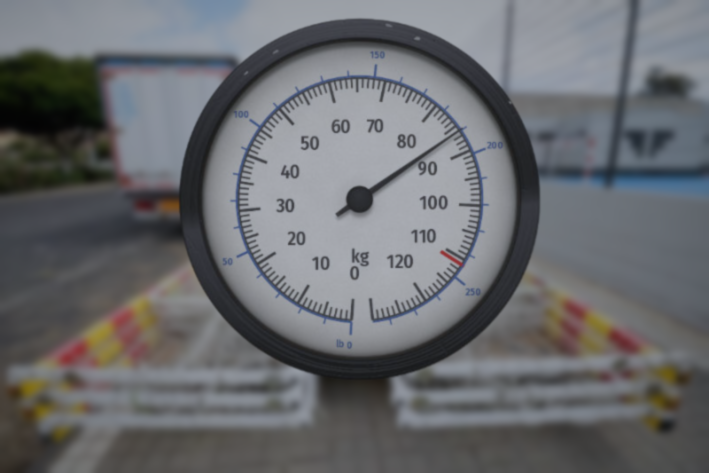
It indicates **86** kg
